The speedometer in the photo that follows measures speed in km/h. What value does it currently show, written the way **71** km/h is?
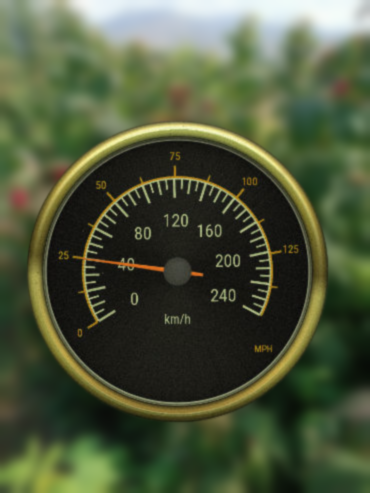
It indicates **40** km/h
